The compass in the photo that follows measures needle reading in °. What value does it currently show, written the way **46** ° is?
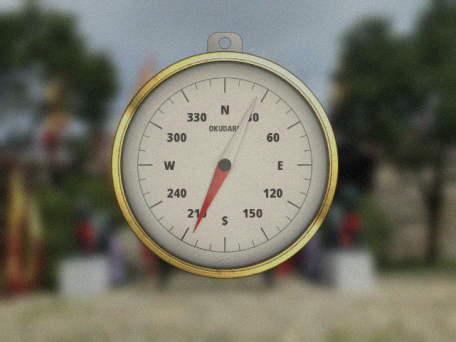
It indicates **205** °
